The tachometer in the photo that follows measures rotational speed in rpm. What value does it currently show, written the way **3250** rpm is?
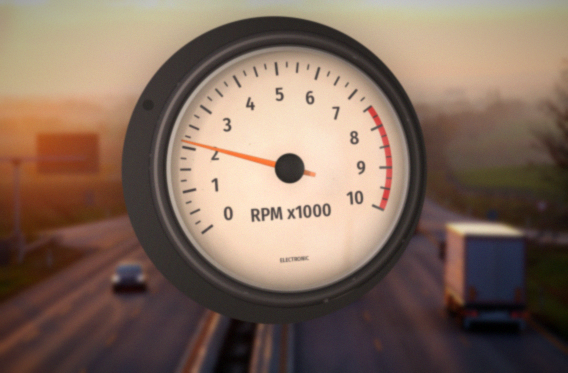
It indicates **2125** rpm
